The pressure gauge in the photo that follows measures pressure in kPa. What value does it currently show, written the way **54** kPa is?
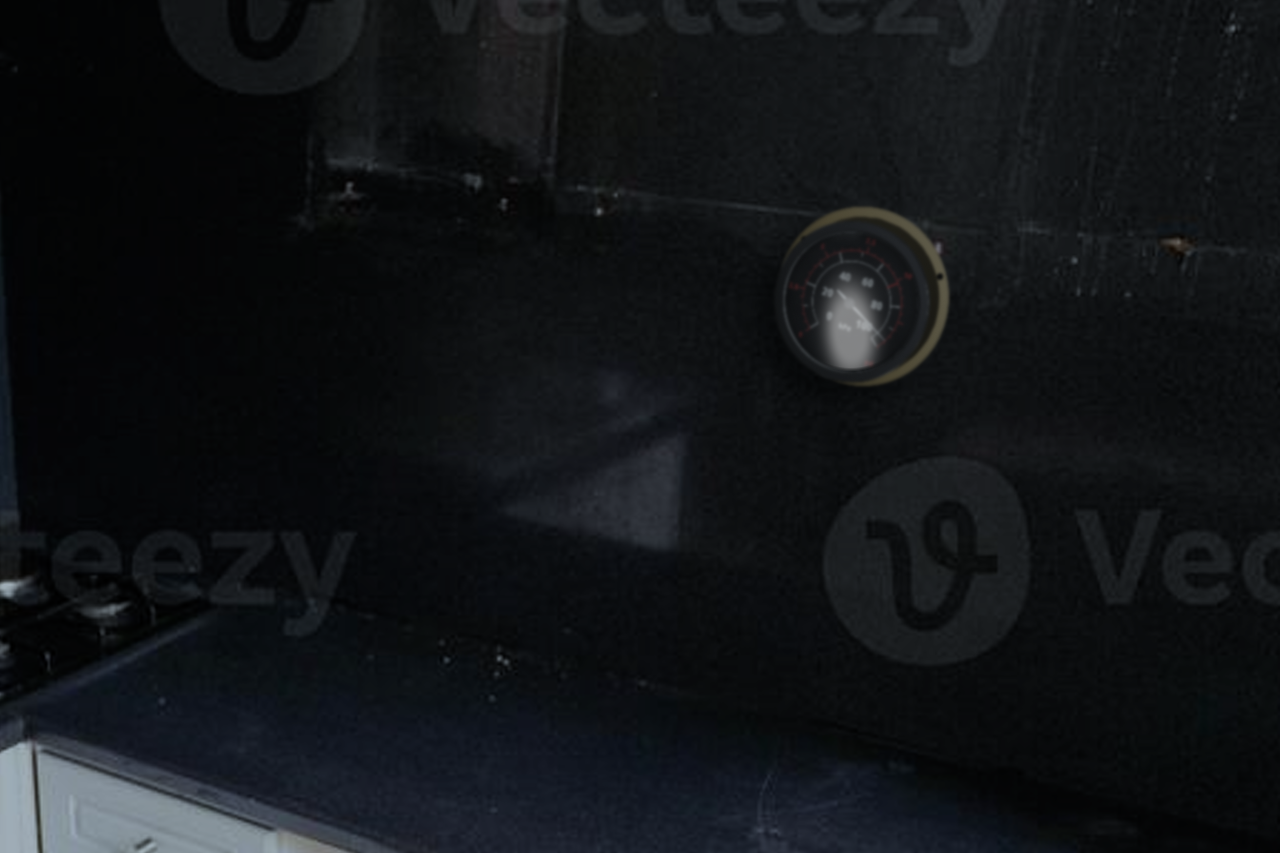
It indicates **95** kPa
